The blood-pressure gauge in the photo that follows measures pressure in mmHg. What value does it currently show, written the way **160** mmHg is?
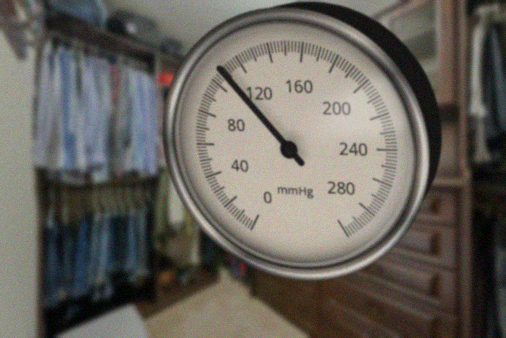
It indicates **110** mmHg
